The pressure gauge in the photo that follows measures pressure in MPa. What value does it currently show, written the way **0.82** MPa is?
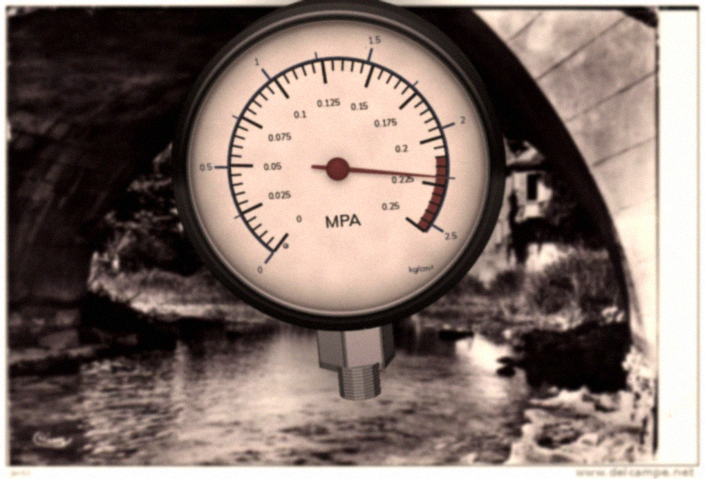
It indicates **0.22** MPa
